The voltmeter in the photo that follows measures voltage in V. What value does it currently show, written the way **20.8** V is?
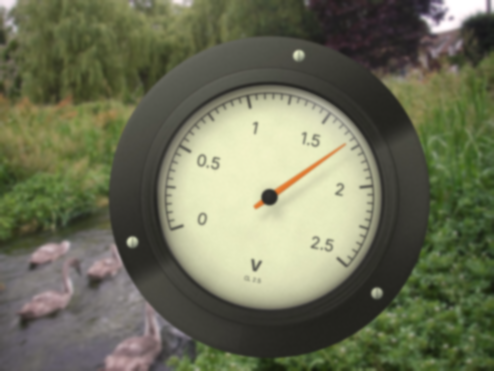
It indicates **1.7** V
